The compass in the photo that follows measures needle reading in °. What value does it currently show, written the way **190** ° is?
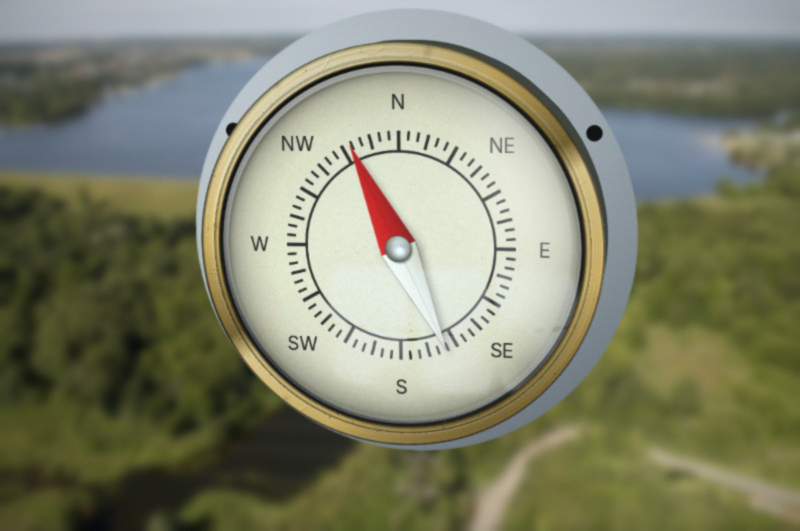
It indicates **335** °
